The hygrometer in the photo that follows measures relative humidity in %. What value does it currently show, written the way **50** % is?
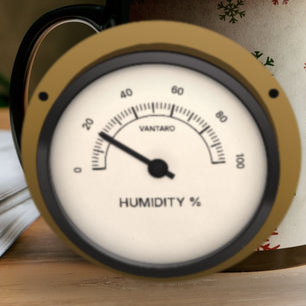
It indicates **20** %
